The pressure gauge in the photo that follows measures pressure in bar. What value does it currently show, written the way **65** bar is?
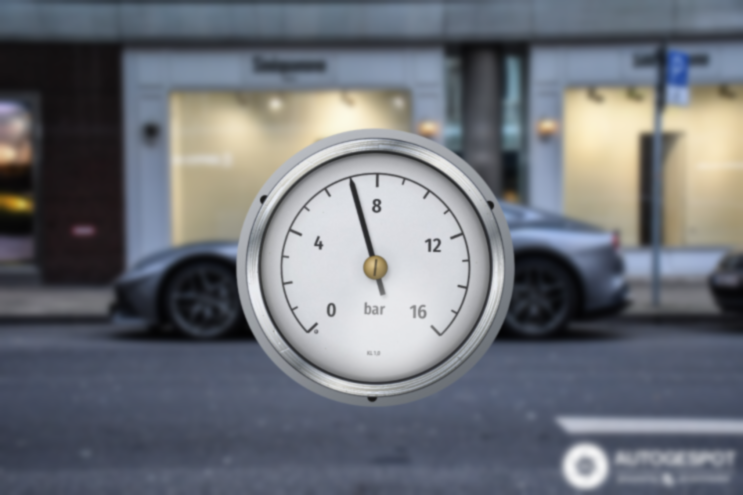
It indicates **7** bar
